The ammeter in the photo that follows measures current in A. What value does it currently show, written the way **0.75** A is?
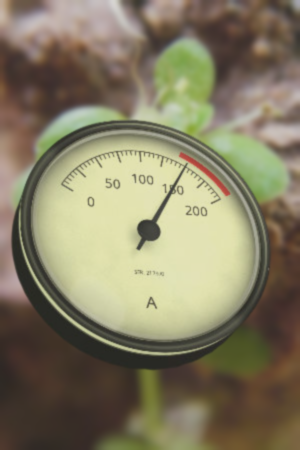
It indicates **150** A
